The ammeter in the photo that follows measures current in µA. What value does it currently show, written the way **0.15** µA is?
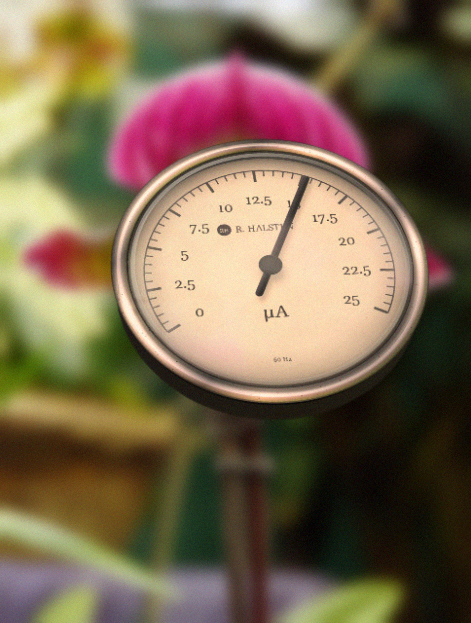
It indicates **15.25** µA
